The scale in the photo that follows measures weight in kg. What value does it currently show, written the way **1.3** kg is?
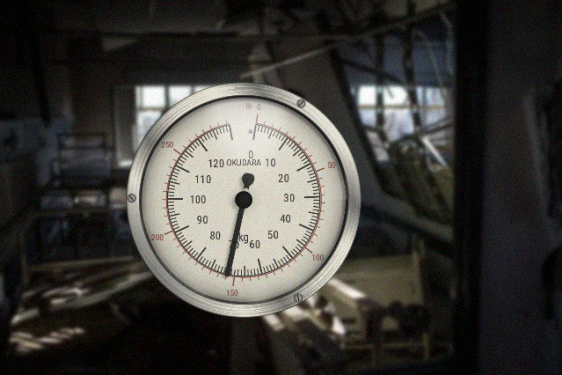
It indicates **70** kg
